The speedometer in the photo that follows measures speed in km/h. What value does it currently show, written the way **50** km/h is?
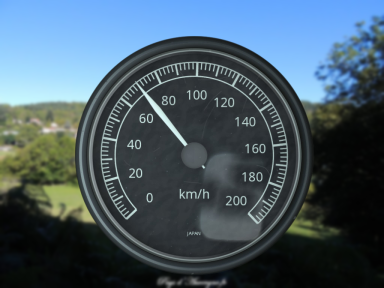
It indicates **70** km/h
